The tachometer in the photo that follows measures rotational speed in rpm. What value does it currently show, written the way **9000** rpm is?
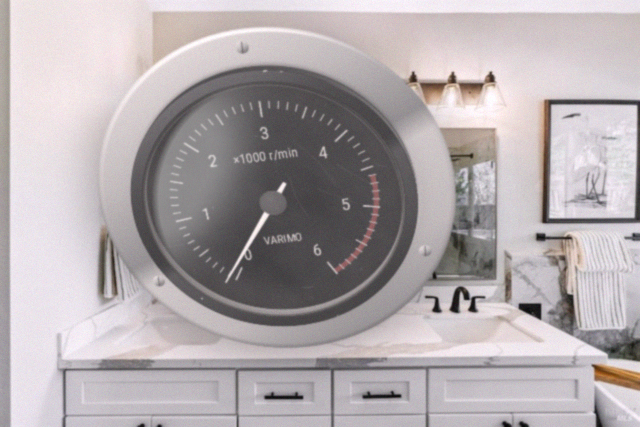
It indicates **100** rpm
